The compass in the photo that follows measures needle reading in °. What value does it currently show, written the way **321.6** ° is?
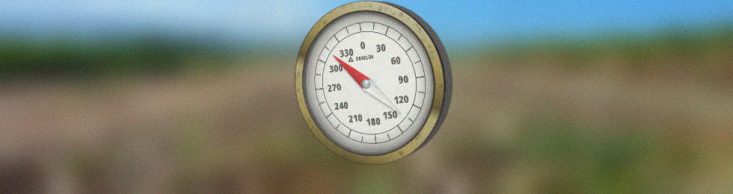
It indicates **315** °
